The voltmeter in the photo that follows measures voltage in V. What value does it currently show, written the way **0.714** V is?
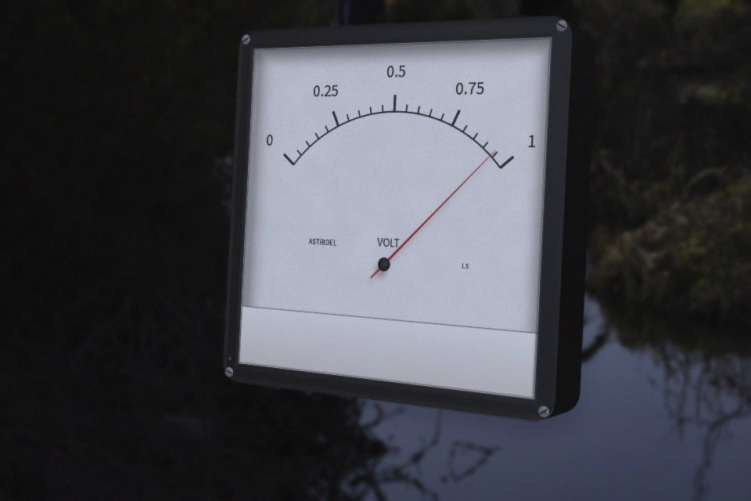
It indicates **0.95** V
